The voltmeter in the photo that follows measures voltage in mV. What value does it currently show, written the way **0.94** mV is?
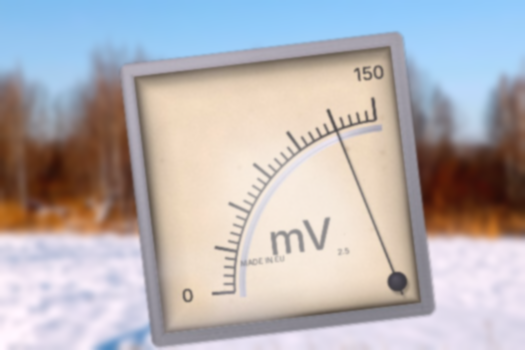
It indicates **125** mV
